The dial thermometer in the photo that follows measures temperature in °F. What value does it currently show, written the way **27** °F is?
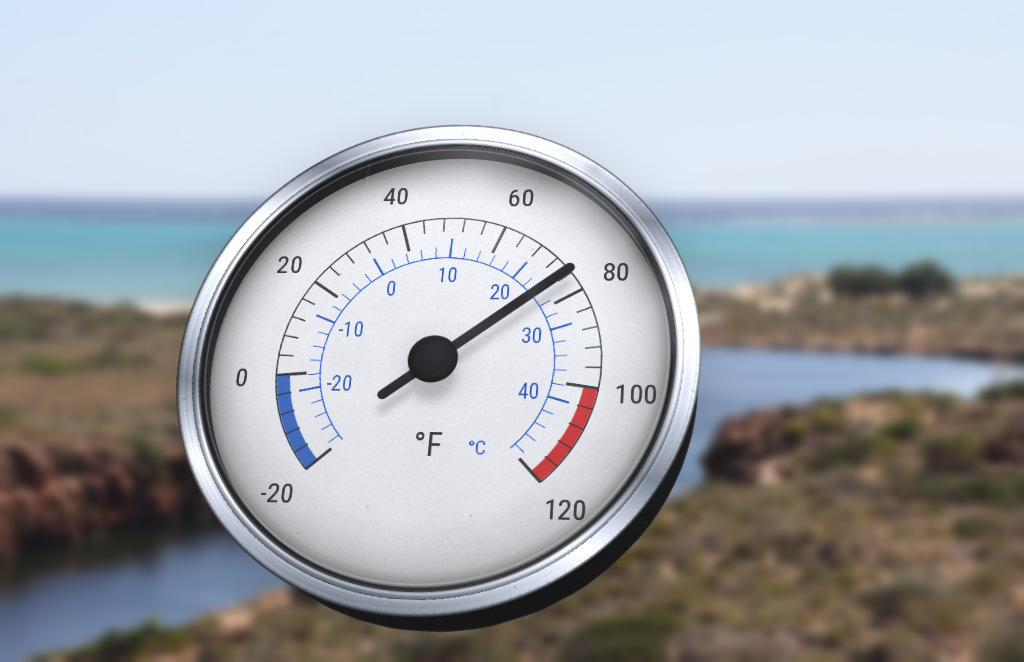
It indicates **76** °F
